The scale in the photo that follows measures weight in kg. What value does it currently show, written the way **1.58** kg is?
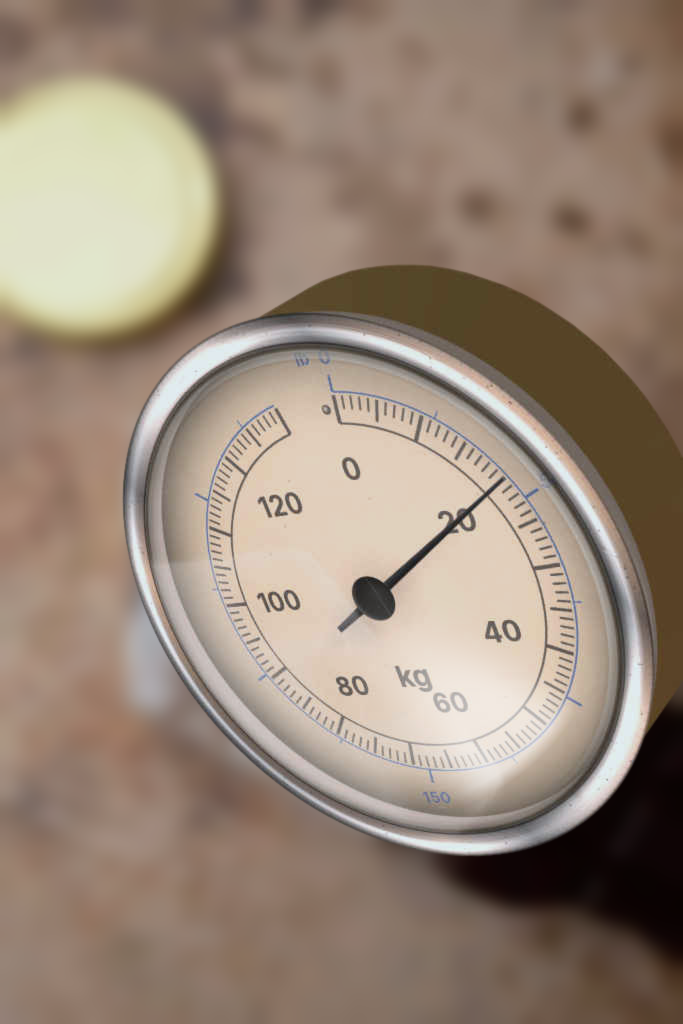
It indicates **20** kg
